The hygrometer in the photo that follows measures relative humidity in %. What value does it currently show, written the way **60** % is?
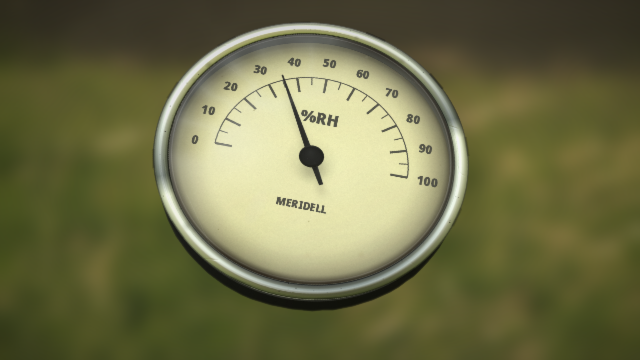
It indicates **35** %
